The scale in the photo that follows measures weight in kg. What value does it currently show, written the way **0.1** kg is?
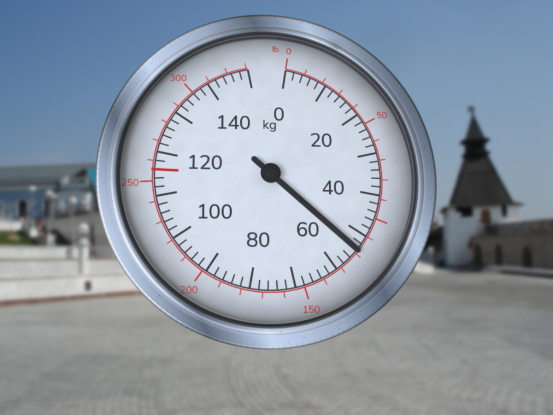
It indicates **54** kg
